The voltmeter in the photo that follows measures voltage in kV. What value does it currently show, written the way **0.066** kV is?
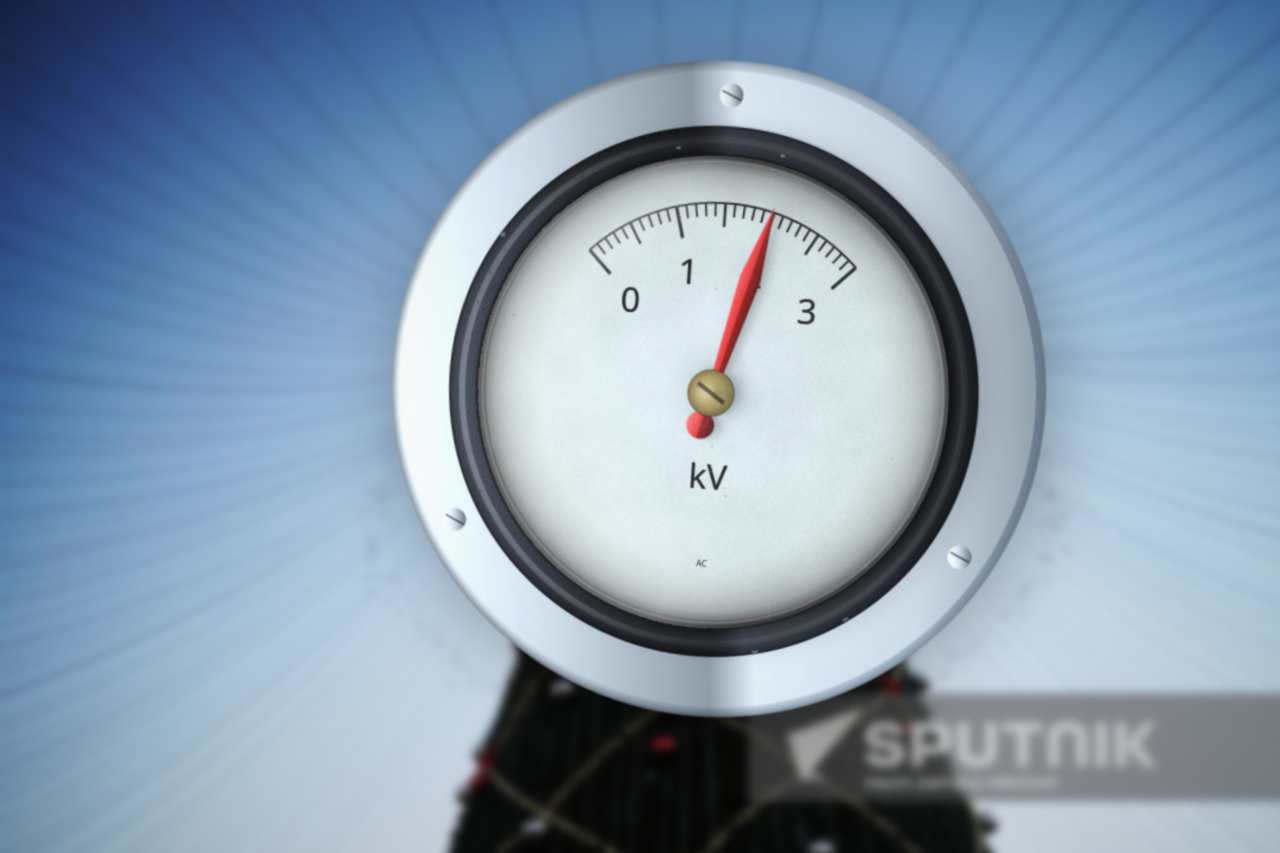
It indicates **2** kV
